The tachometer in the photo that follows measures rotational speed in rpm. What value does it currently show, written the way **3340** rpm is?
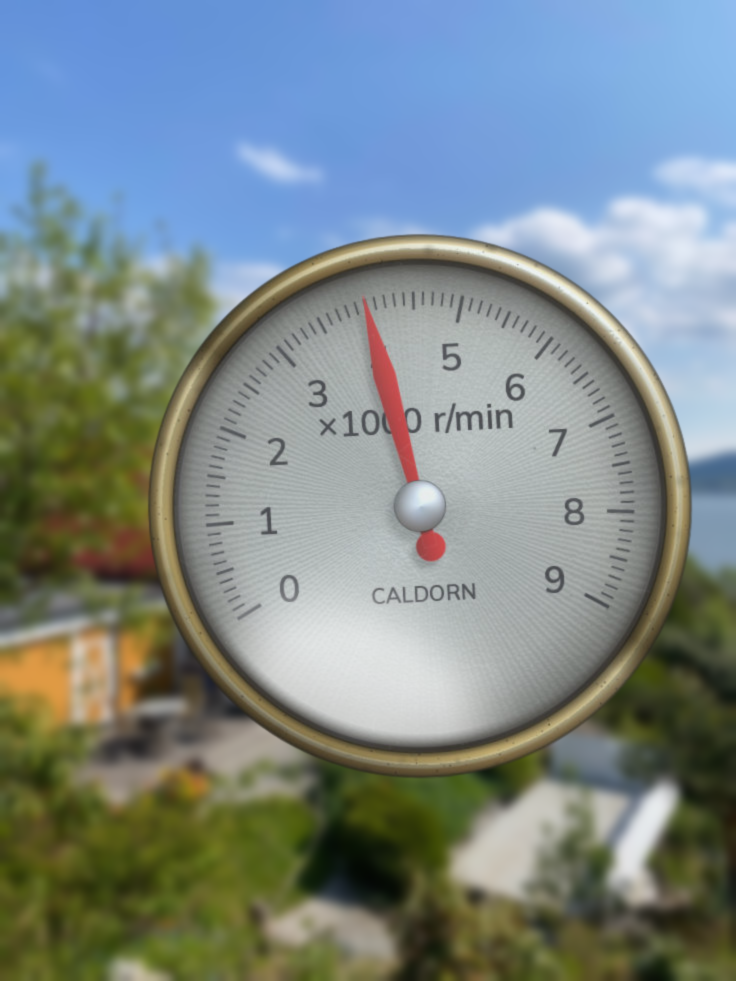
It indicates **4000** rpm
